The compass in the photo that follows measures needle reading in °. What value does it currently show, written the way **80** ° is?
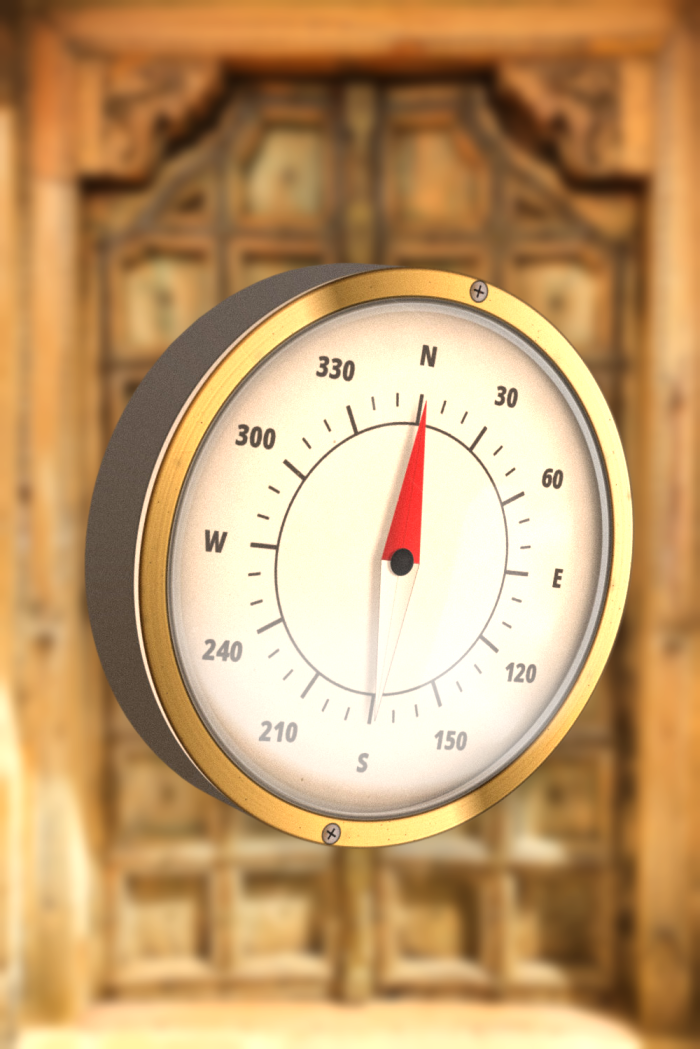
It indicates **0** °
